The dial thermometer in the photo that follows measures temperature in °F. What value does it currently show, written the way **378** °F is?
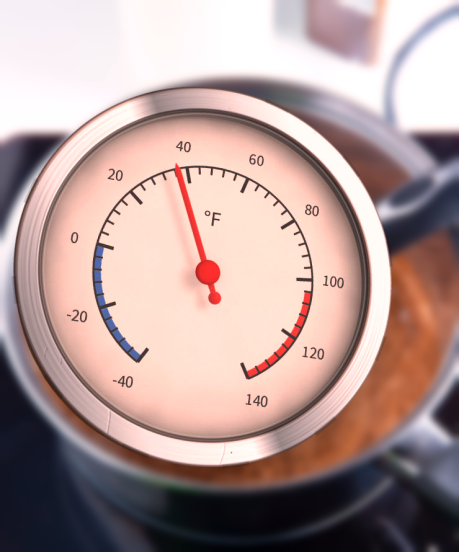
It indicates **36** °F
